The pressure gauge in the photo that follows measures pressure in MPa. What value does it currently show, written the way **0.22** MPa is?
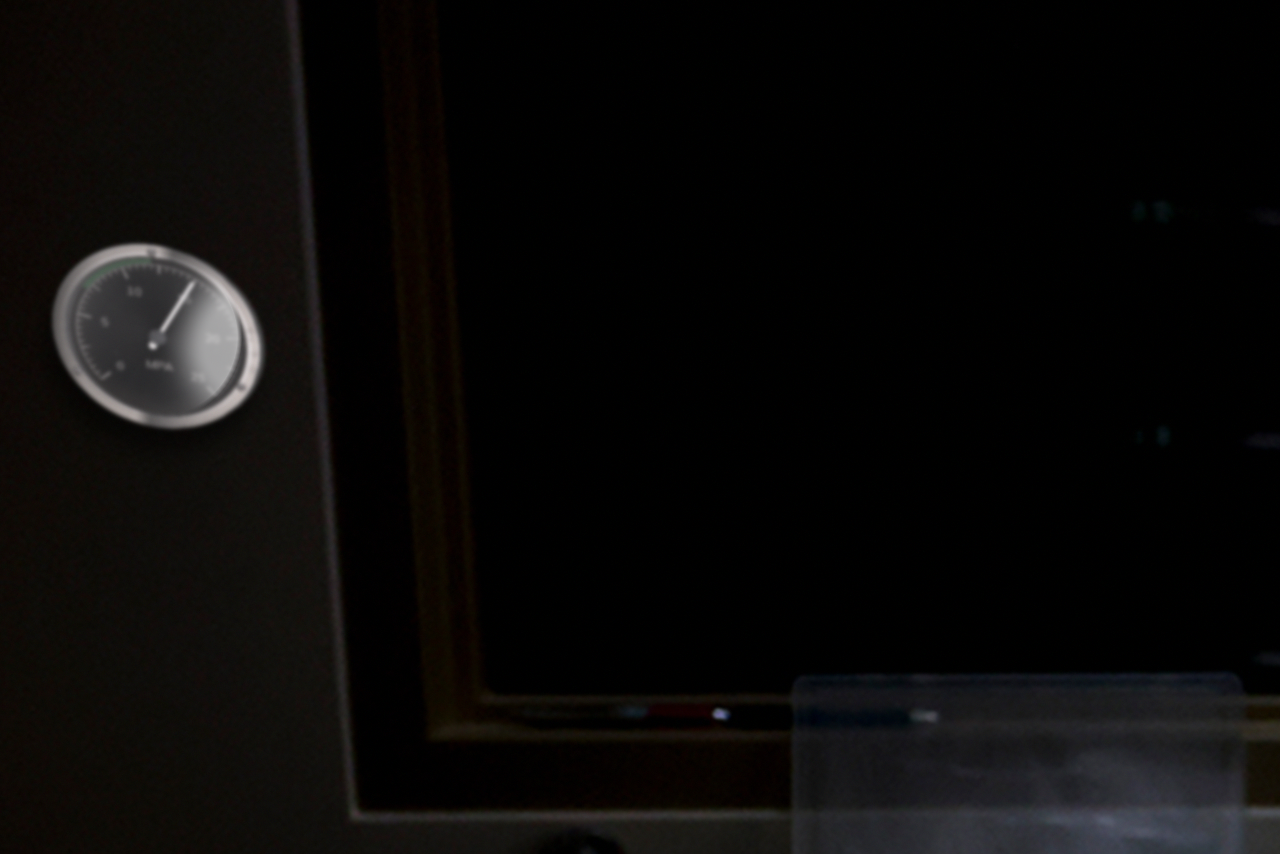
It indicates **15** MPa
